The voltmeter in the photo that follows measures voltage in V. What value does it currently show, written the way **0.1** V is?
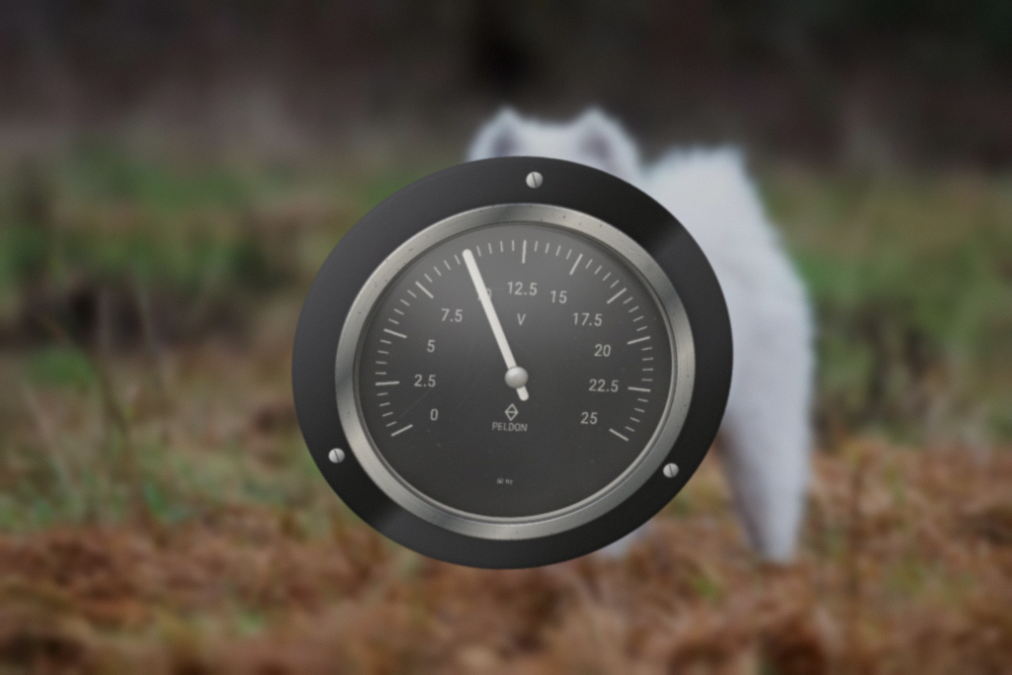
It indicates **10** V
